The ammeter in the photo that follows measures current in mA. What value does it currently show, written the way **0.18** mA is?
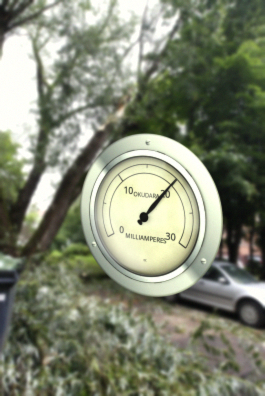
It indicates **20** mA
